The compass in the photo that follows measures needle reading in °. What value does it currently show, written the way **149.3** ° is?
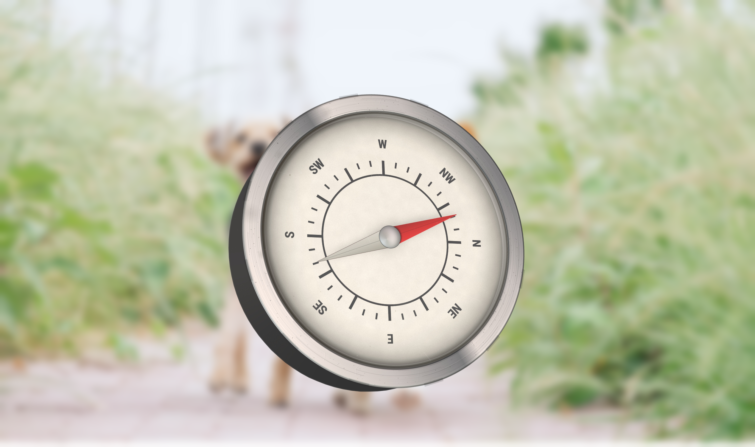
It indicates **340** °
